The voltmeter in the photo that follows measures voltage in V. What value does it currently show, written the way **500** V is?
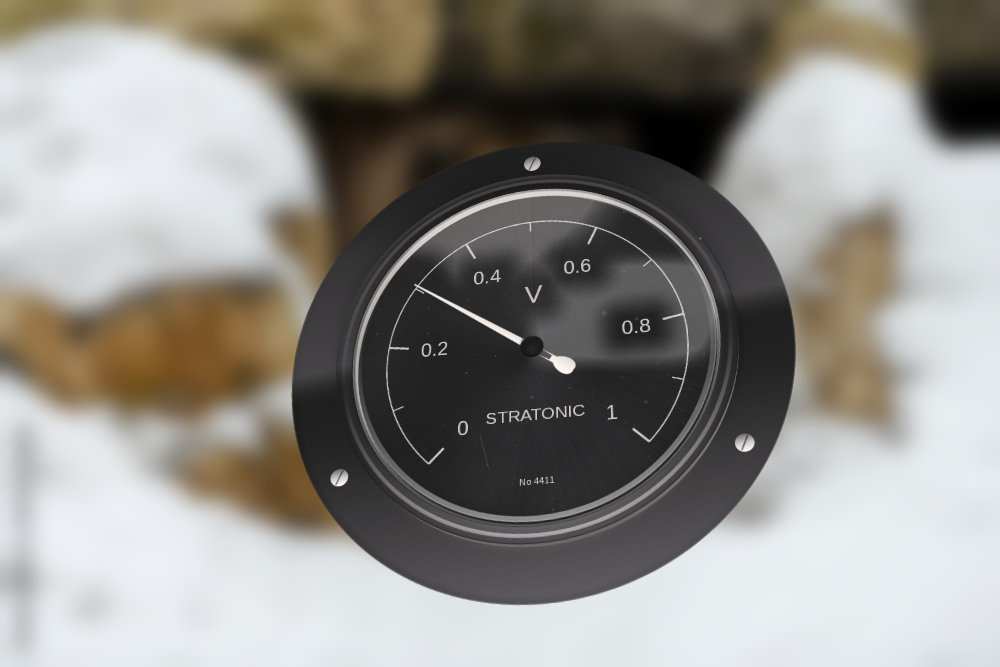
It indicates **0.3** V
